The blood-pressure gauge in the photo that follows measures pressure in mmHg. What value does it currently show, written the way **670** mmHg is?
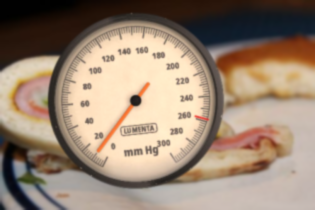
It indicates **10** mmHg
